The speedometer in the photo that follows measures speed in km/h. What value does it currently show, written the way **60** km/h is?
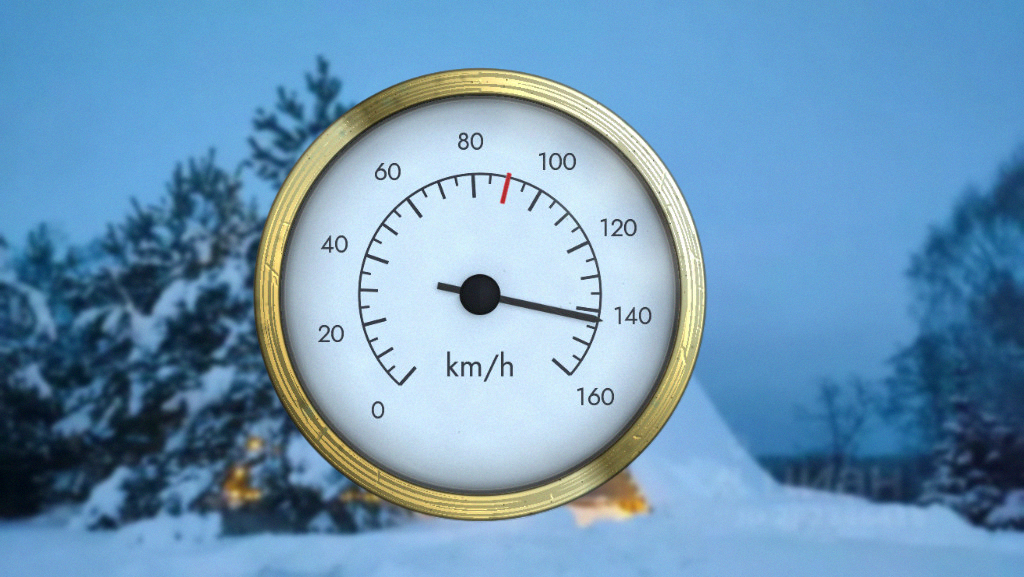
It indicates **142.5** km/h
